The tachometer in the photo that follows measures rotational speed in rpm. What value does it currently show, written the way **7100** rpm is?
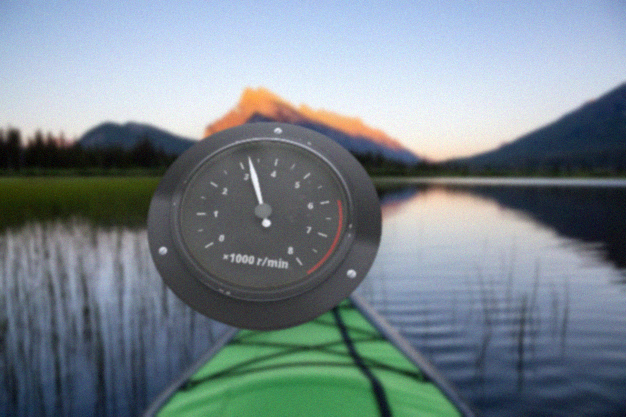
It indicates **3250** rpm
